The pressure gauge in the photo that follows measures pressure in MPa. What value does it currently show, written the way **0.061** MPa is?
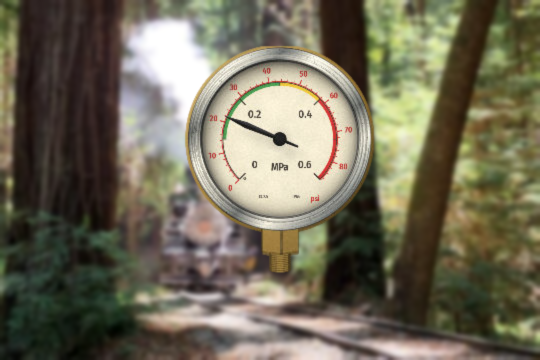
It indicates **0.15** MPa
